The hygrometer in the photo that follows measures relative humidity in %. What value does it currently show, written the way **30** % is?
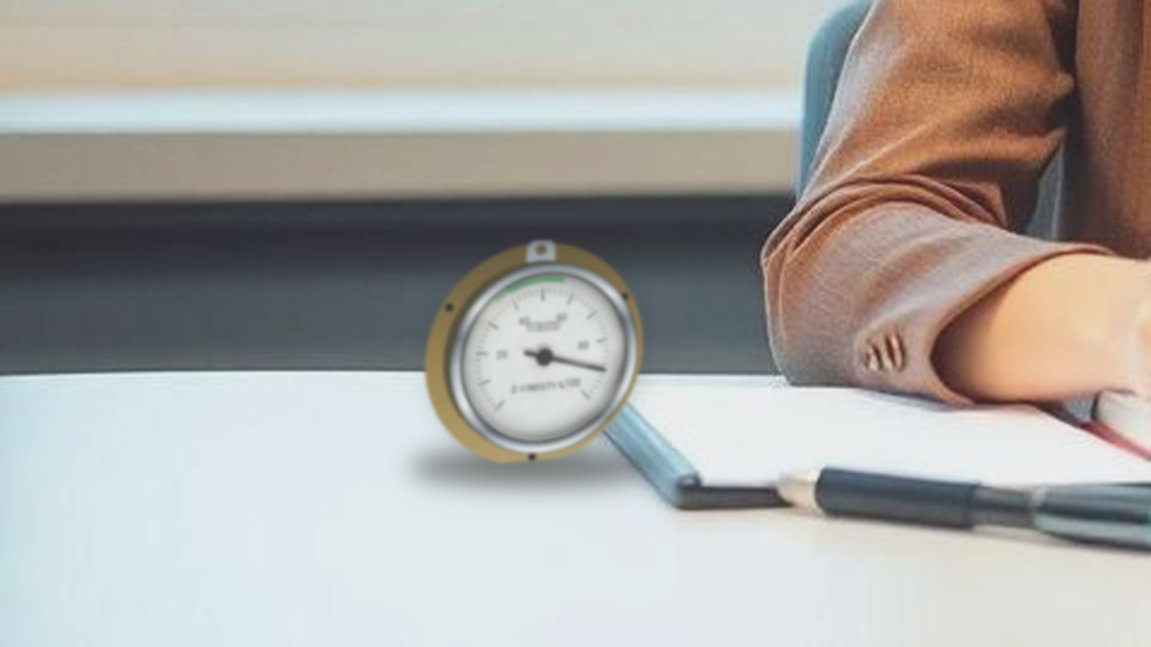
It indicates **90** %
